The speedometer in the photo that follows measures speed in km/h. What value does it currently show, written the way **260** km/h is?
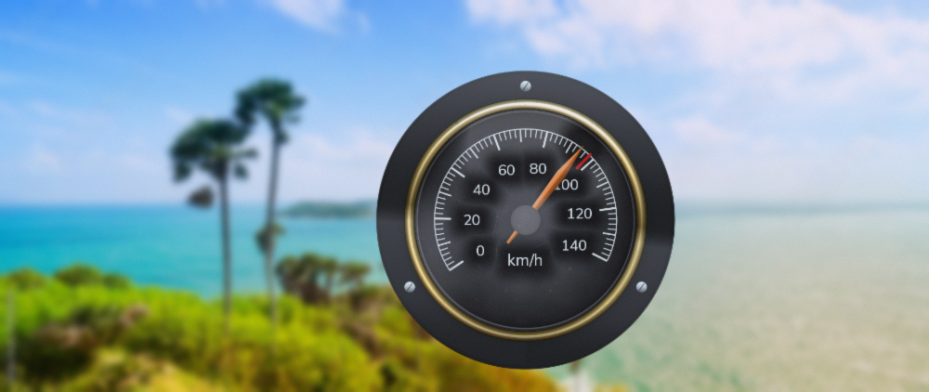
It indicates **94** km/h
